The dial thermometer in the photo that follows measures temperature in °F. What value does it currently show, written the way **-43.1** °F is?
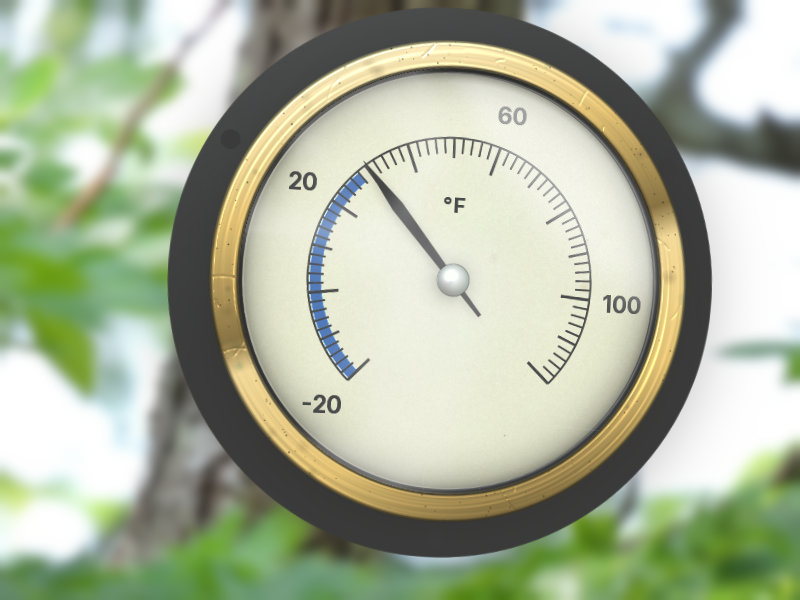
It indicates **30** °F
